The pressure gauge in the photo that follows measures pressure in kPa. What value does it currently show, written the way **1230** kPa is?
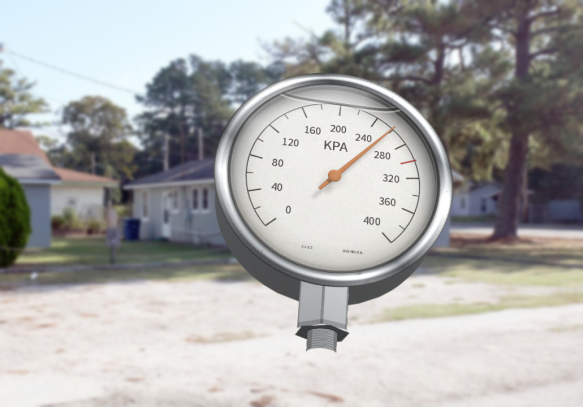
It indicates **260** kPa
